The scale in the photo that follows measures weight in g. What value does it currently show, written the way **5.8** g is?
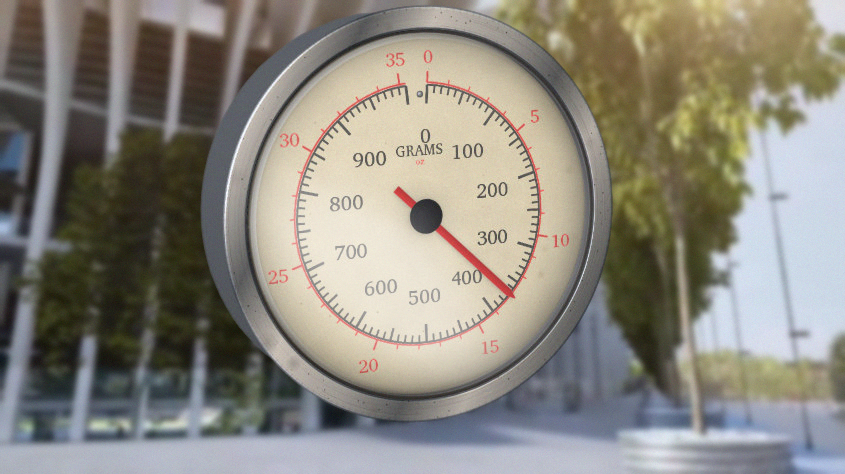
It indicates **370** g
